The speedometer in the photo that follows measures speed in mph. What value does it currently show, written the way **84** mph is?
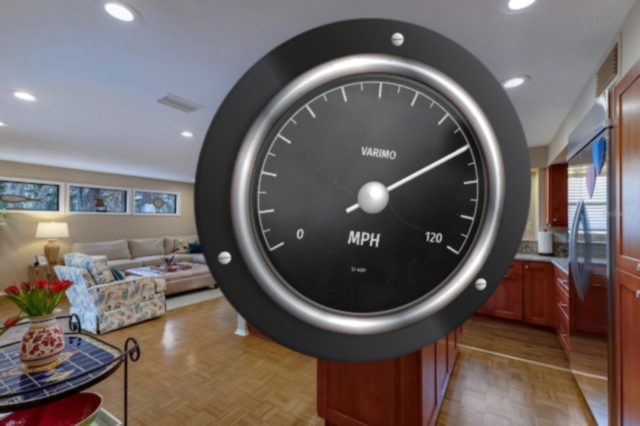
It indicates **90** mph
